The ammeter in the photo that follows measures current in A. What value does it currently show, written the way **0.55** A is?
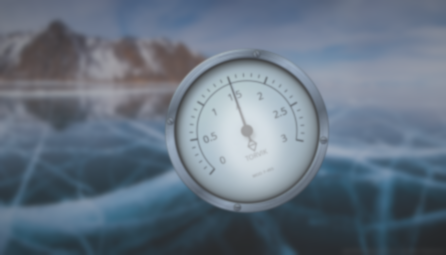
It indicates **1.5** A
